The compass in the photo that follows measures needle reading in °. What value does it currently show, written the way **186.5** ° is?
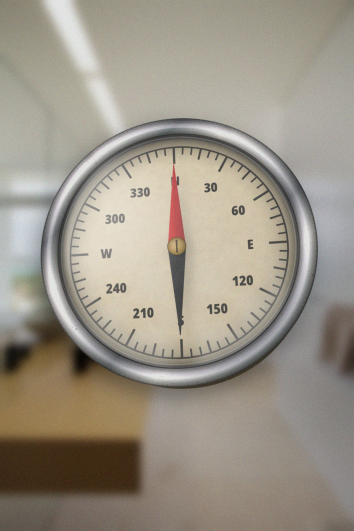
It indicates **0** °
